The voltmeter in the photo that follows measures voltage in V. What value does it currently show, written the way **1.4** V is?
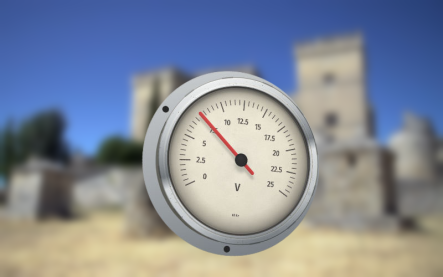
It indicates **7.5** V
